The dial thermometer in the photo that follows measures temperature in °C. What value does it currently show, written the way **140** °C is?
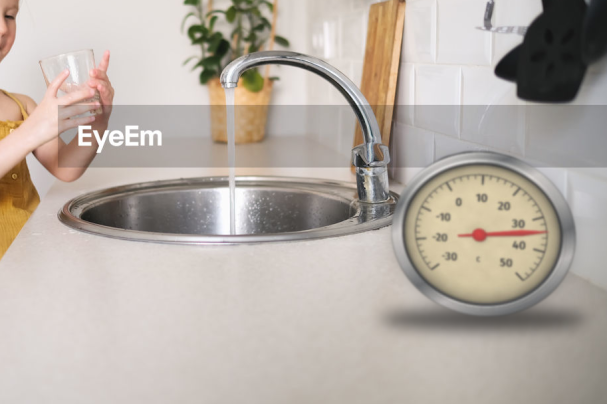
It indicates **34** °C
